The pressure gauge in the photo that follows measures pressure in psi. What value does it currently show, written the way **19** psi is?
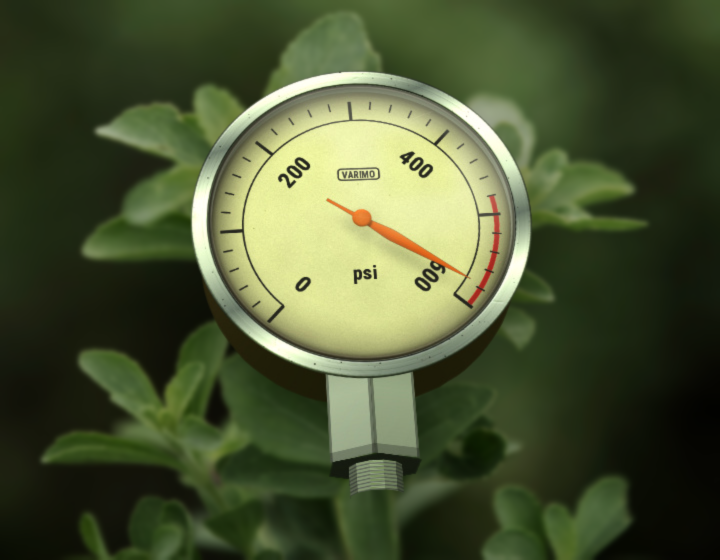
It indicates **580** psi
